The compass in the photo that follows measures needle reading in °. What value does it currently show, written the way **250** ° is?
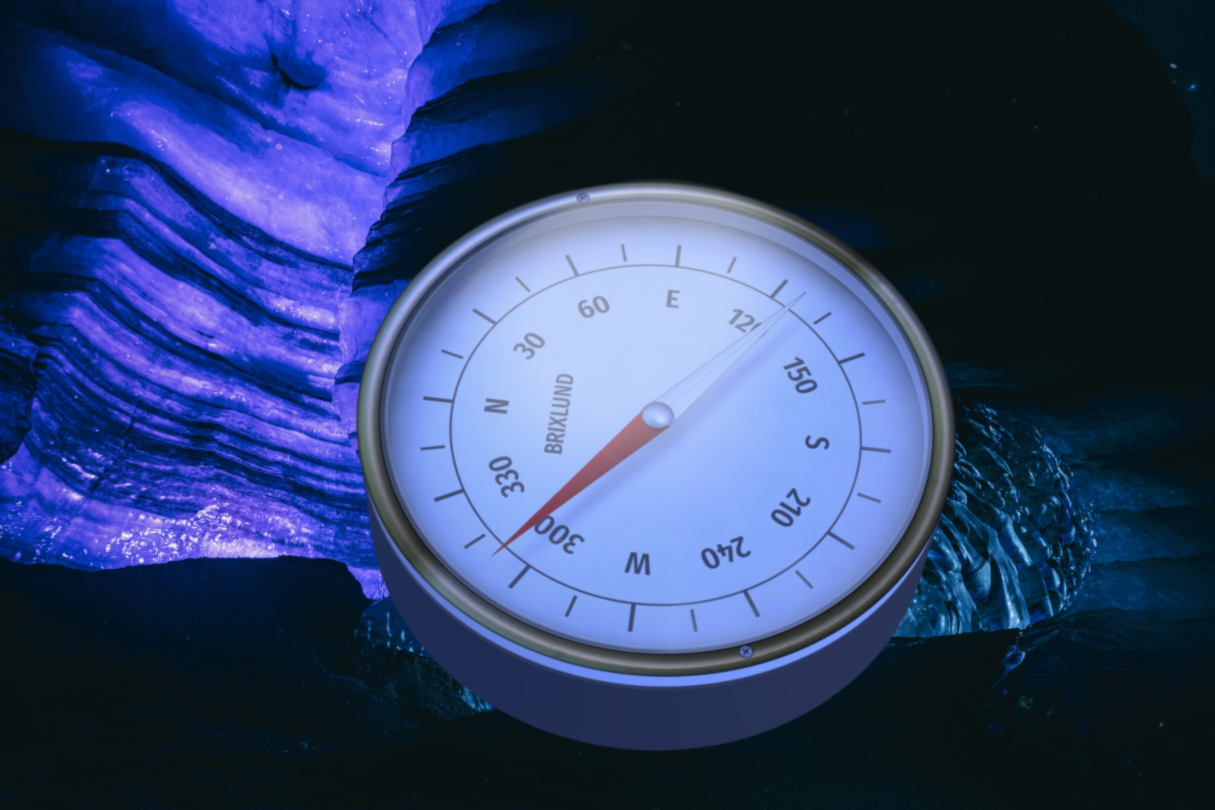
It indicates **307.5** °
